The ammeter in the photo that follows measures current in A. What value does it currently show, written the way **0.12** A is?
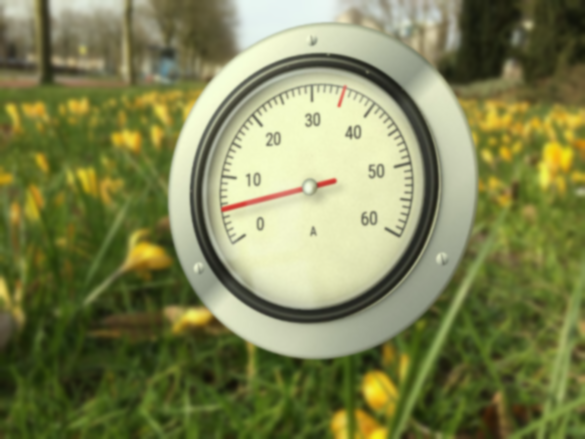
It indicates **5** A
